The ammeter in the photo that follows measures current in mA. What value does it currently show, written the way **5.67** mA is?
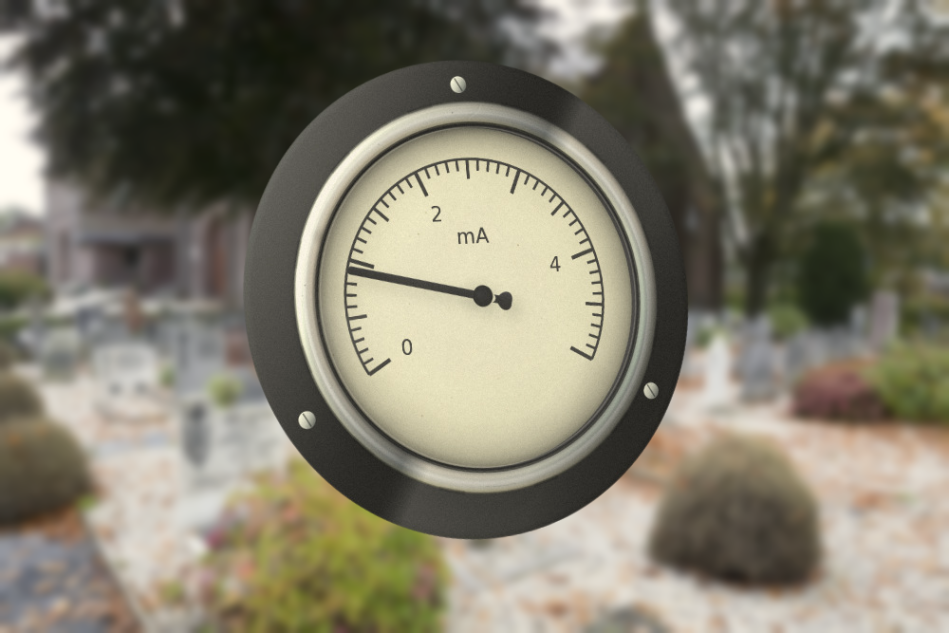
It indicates **0.9** mA
